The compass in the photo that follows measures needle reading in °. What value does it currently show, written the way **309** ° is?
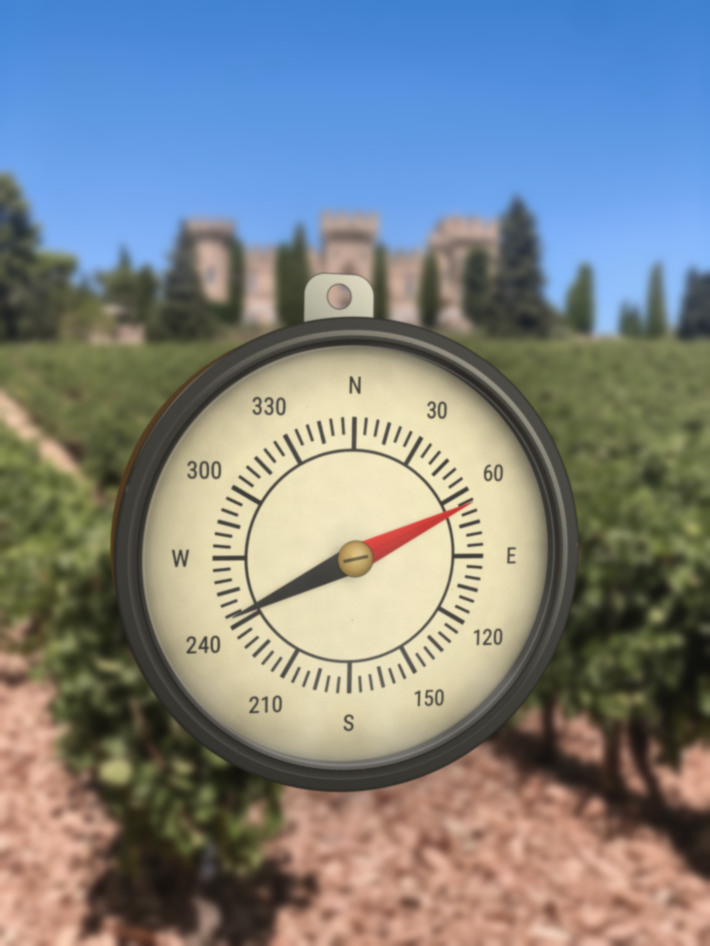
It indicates **65** °
